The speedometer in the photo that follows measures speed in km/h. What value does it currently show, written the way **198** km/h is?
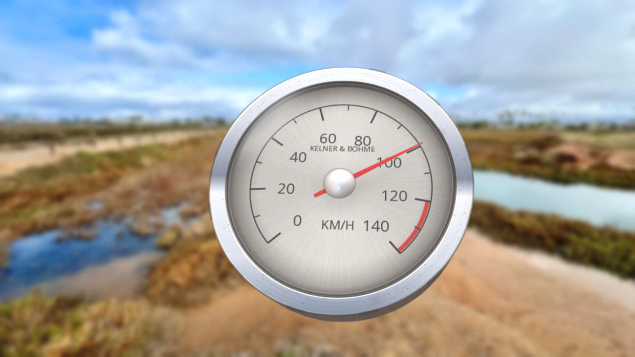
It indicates **100** km/h
